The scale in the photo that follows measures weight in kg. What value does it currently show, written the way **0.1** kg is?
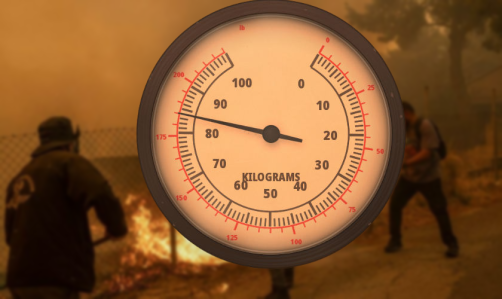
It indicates **84** kg
